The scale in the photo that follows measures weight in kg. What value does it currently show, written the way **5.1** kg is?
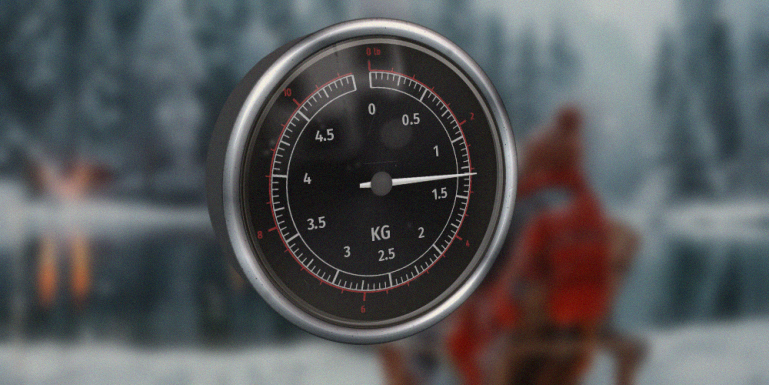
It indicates **1.3** kg
